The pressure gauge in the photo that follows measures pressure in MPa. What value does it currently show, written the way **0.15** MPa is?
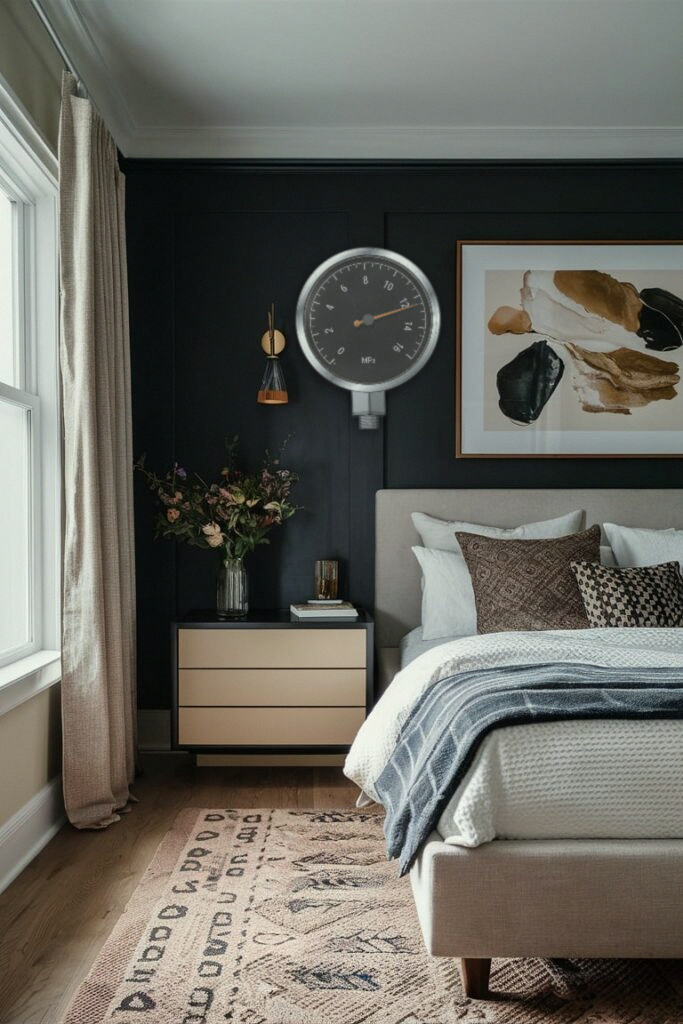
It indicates **12.5** MPa
